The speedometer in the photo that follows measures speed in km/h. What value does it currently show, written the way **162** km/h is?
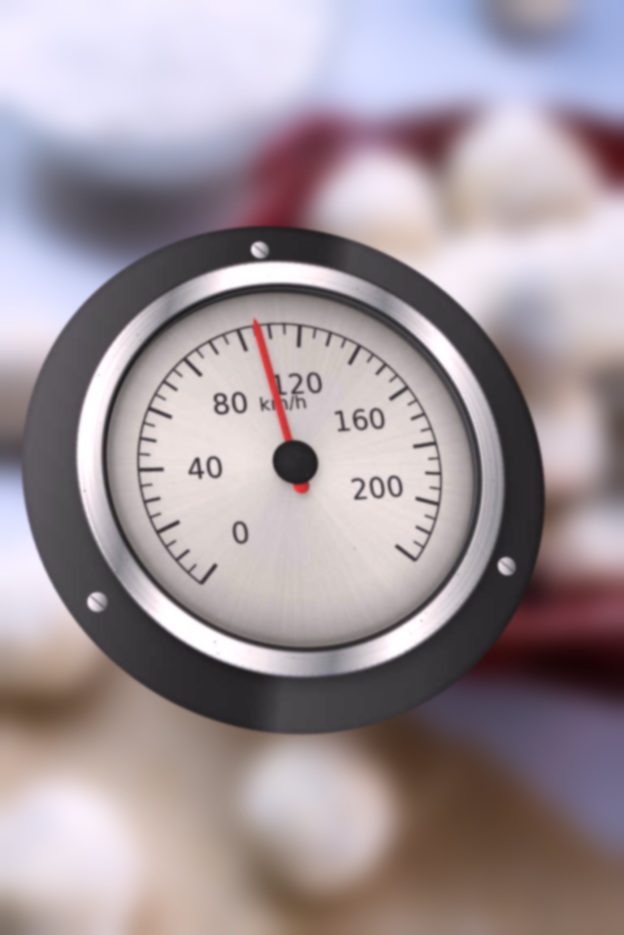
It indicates **105** km/h
